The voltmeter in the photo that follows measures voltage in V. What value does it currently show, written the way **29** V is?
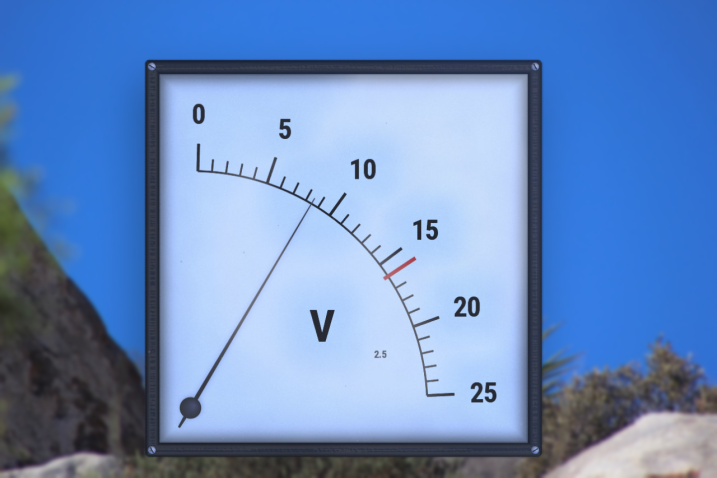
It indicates **8.5** V
